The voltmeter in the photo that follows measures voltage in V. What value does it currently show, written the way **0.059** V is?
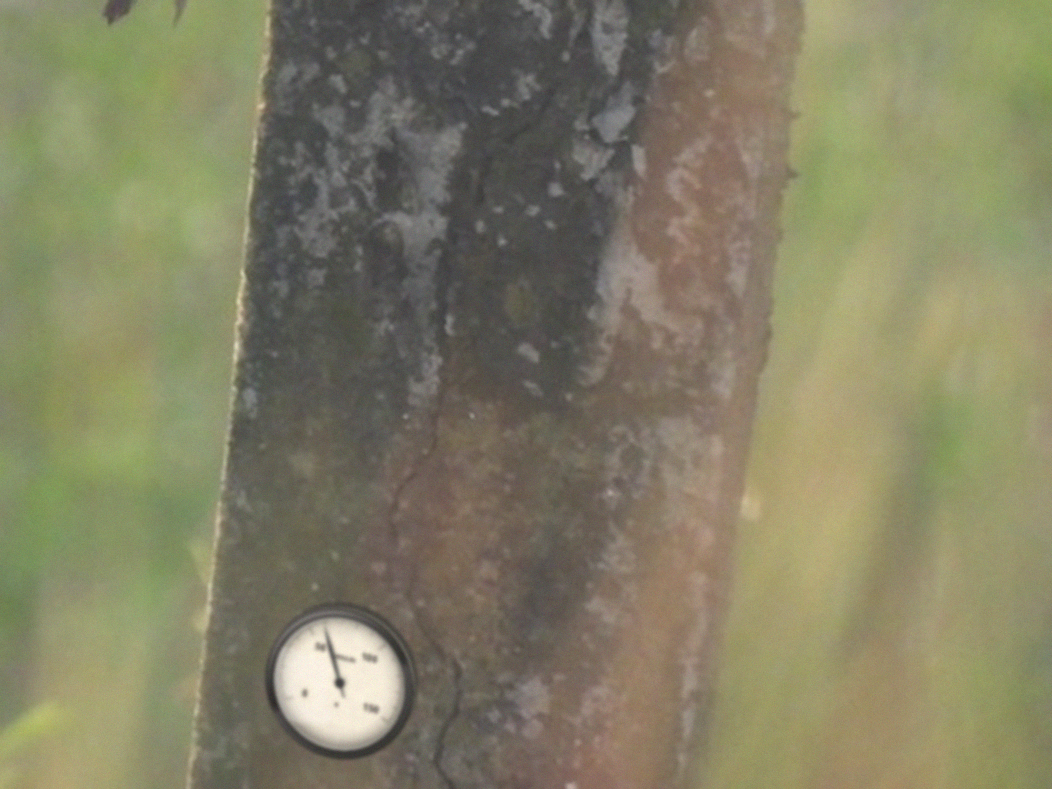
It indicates **60** V
